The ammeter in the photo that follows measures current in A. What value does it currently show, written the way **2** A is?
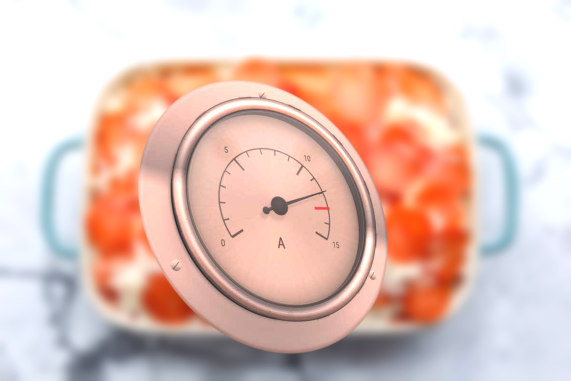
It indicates **12** A
